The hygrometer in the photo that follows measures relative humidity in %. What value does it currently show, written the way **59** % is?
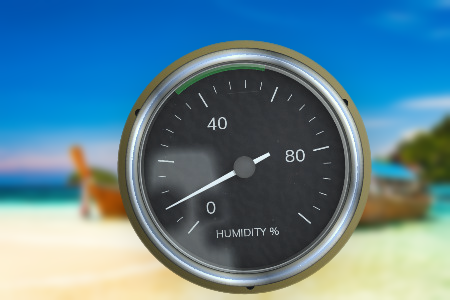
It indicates **8** %
